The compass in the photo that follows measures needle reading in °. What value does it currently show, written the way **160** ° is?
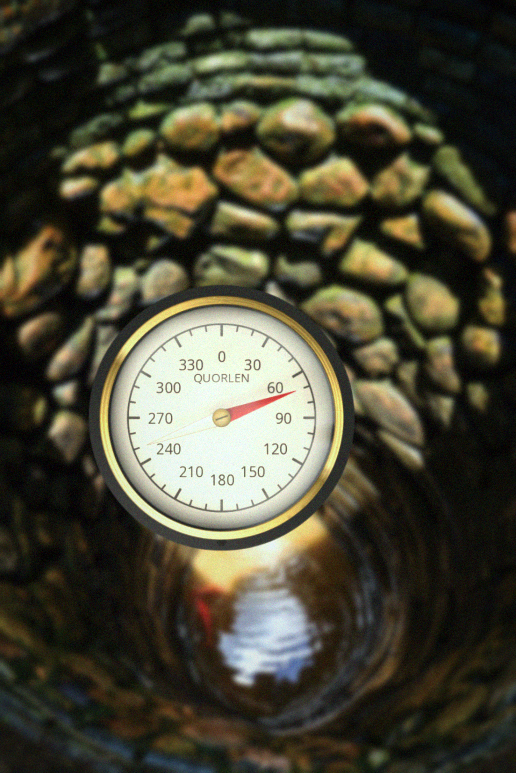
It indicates **70** °
